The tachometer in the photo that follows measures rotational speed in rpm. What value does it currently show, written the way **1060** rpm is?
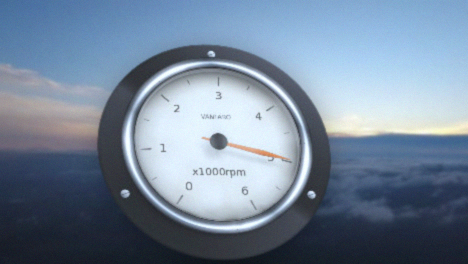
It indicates **5000** rpm
